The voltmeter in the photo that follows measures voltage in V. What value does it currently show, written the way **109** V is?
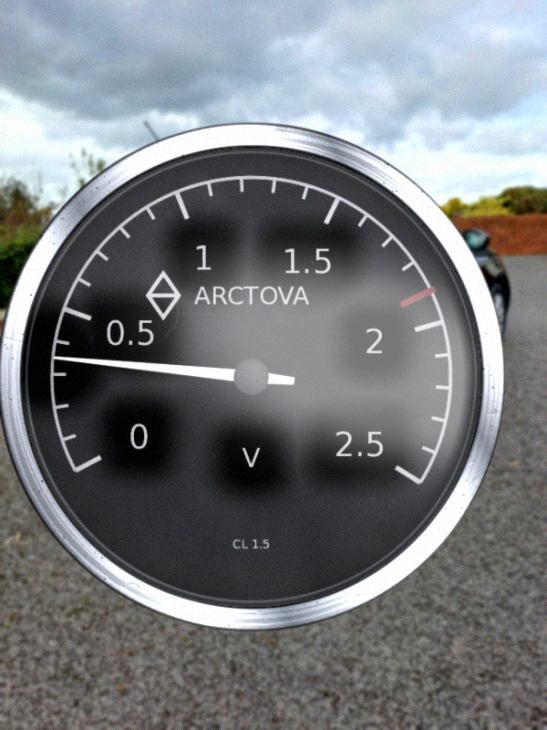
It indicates **0.35** V
